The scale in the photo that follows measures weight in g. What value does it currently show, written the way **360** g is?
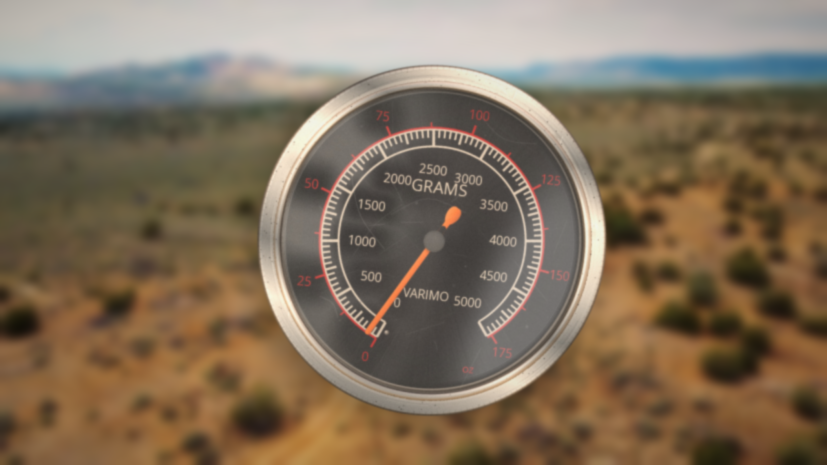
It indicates **100** g
